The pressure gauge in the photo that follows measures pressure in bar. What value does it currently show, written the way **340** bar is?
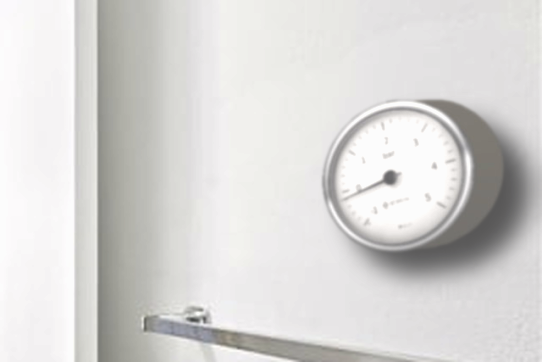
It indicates **-0.2** bar
